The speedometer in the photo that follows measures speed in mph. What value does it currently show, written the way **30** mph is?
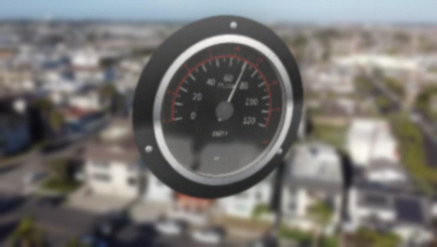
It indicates **70** mph
